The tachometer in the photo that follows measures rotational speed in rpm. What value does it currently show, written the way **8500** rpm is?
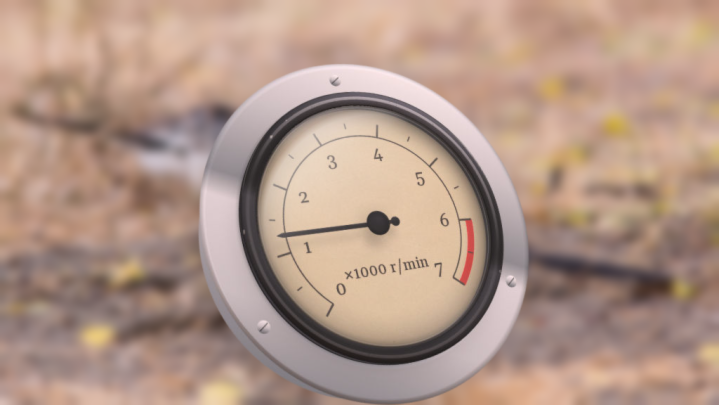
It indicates **1250** rpm
